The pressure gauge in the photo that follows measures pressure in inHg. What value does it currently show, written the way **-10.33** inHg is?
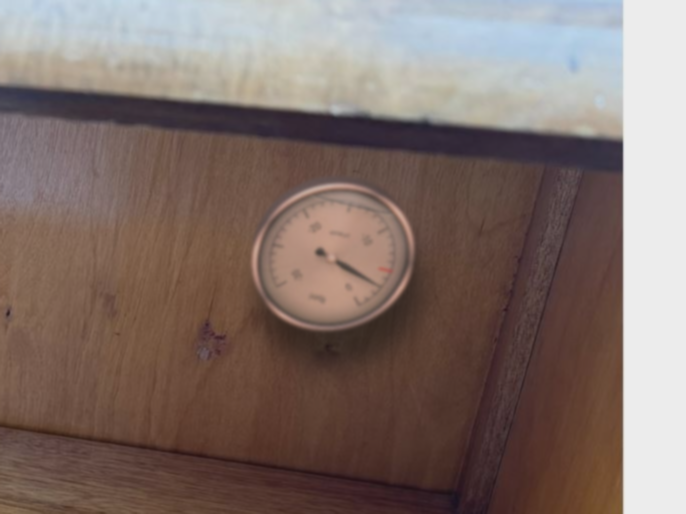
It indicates **-3** inHg
